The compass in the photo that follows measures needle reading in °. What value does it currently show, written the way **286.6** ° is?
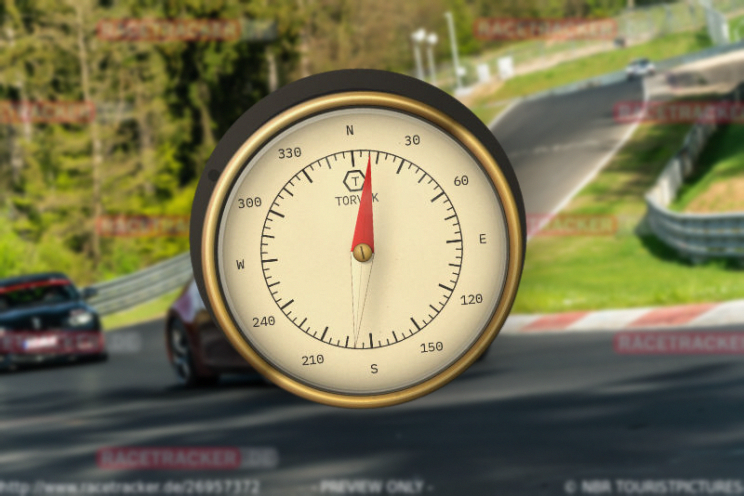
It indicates **10** °
